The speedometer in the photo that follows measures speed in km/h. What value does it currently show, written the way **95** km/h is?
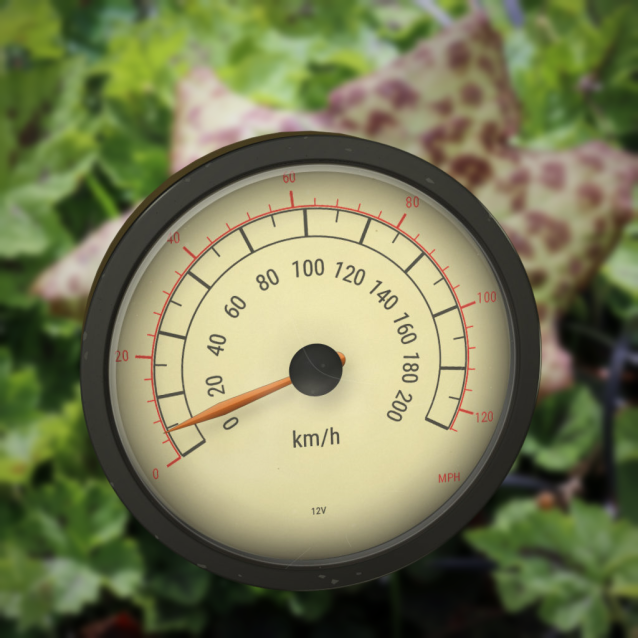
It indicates **10** km/h
